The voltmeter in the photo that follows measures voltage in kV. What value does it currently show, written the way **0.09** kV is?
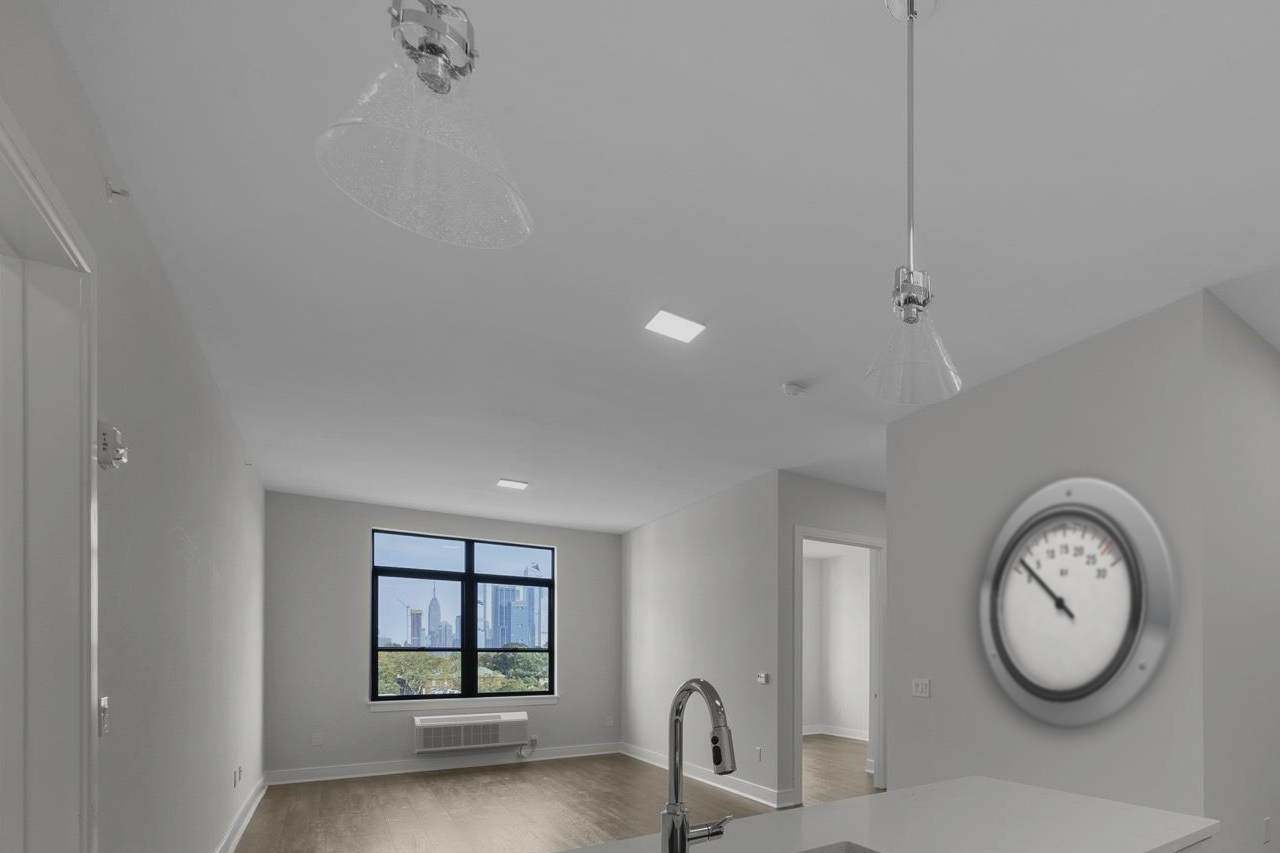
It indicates **2.5** kV
